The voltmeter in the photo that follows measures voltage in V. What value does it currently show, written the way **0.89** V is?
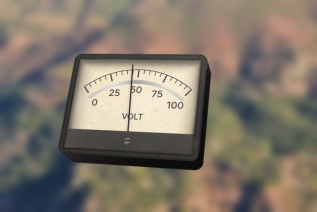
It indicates **45** V
